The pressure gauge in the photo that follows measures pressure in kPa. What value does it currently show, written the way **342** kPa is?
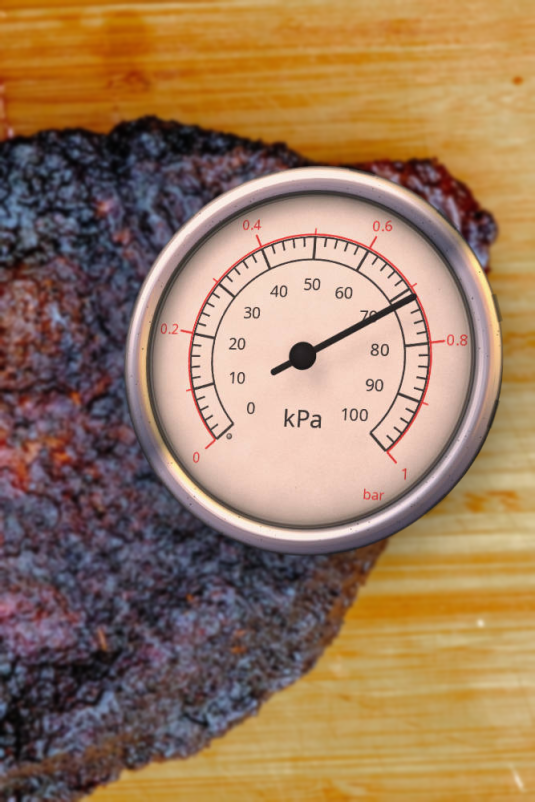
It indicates **72** kPa
